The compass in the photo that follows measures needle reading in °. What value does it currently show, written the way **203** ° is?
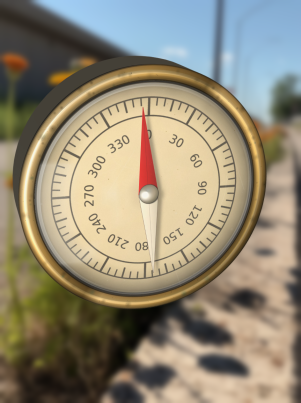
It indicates **355** °
